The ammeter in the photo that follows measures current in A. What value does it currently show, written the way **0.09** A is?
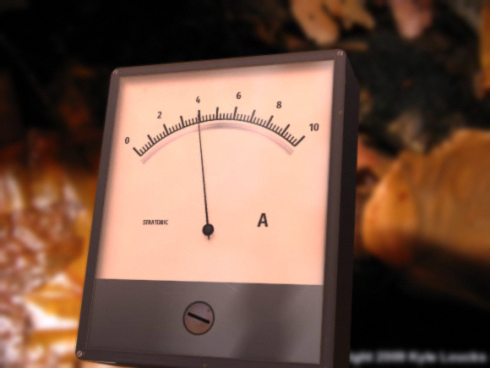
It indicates **4** A
